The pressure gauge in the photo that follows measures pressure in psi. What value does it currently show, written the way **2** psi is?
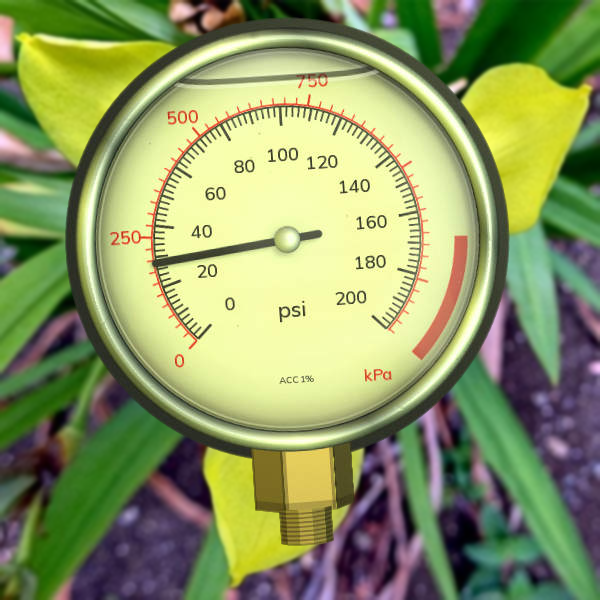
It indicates **28** psi
